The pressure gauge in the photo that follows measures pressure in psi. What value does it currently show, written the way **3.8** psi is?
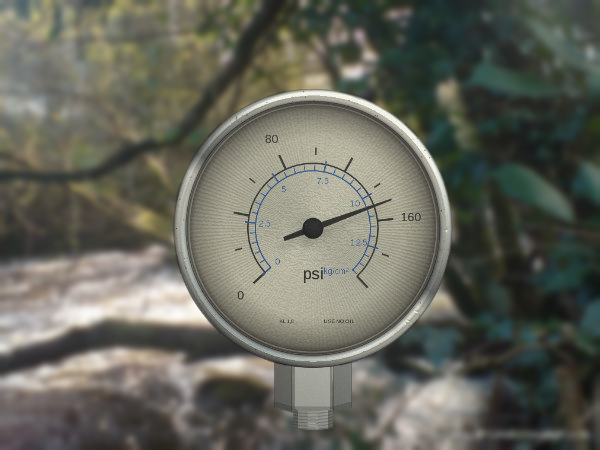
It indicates **150** psi
